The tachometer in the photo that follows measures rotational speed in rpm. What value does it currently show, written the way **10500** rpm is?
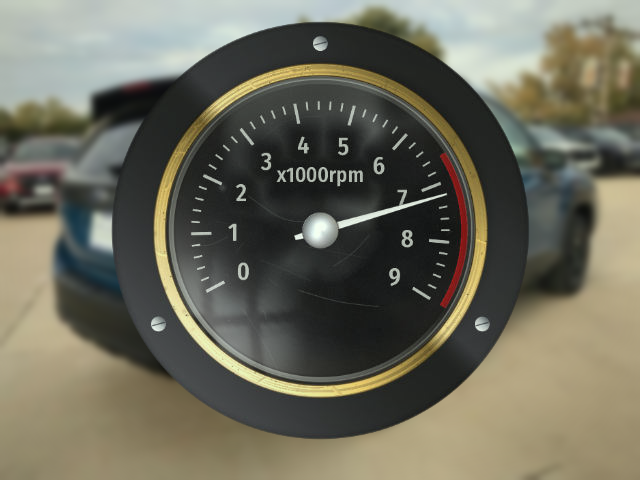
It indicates **7200** rpm
